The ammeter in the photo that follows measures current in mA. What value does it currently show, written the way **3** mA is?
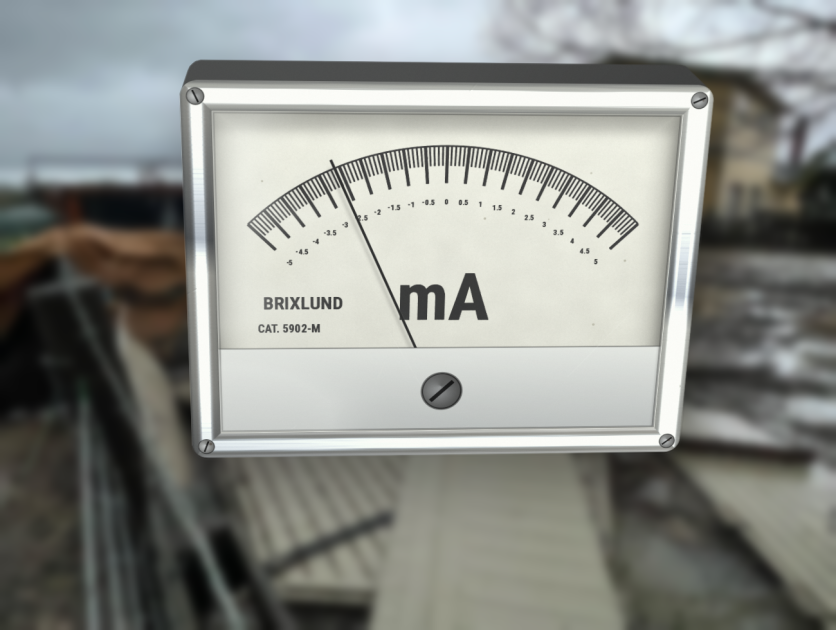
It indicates **-2.6** mA
